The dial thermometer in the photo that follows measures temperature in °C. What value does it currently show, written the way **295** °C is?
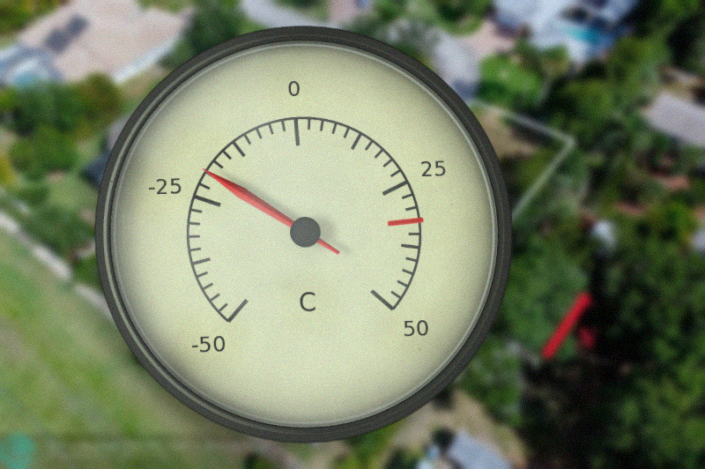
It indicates **-20** °C
